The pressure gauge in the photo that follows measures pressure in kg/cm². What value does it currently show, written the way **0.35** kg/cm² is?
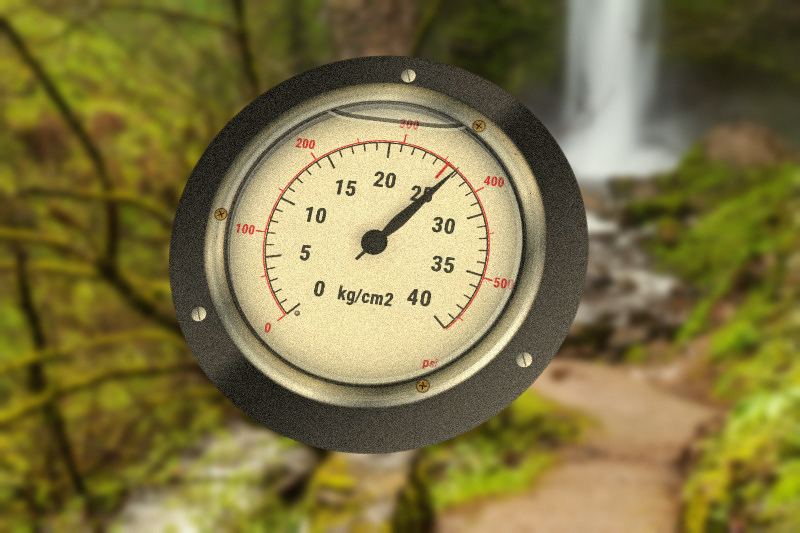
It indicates **26** kg/cm²
